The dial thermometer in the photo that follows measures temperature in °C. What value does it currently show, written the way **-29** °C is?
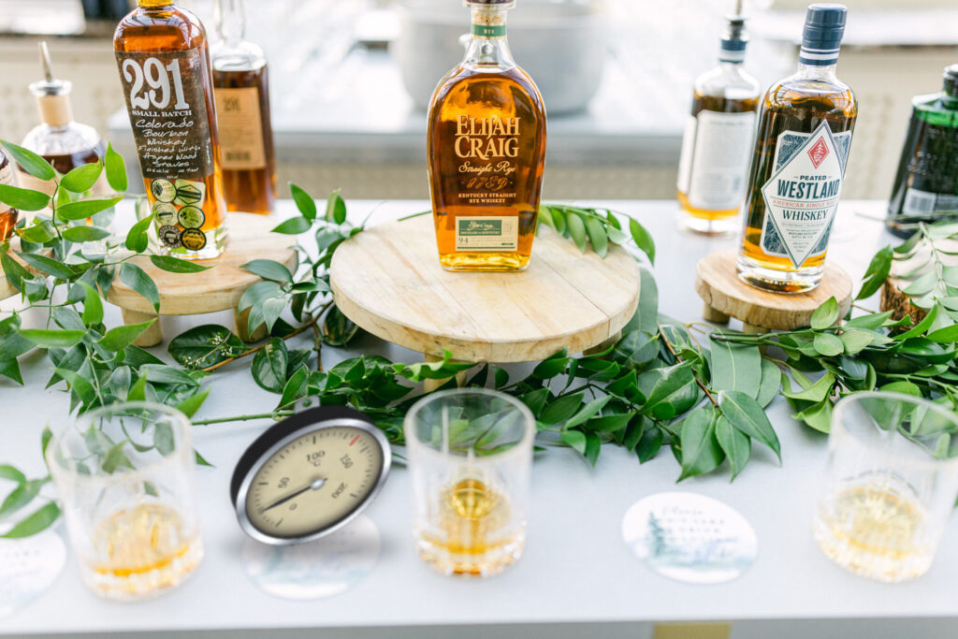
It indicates **25** °C
